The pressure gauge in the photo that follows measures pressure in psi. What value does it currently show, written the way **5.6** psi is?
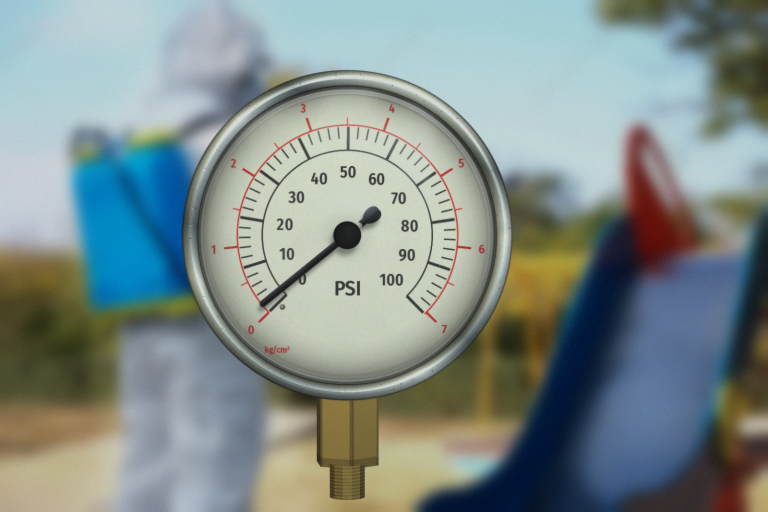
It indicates **2** psi
